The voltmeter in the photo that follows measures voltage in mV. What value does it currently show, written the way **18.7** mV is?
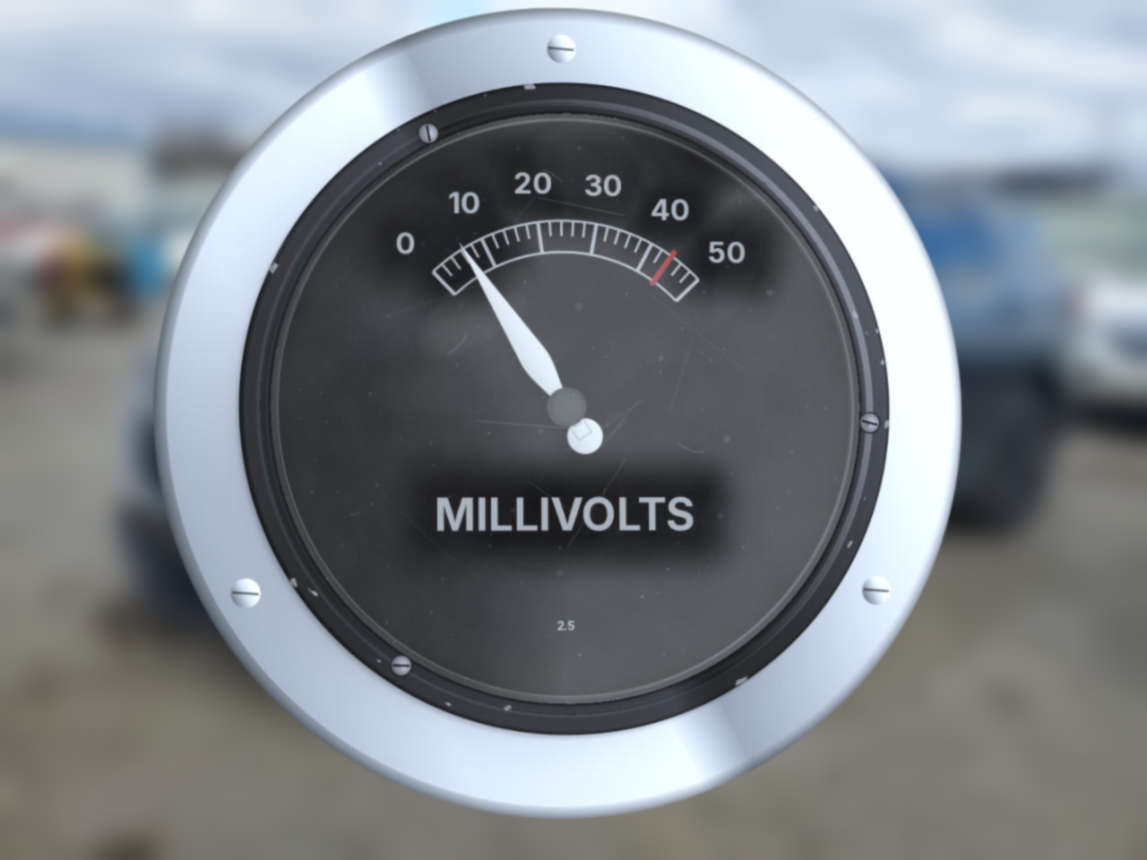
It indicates **6** mV
